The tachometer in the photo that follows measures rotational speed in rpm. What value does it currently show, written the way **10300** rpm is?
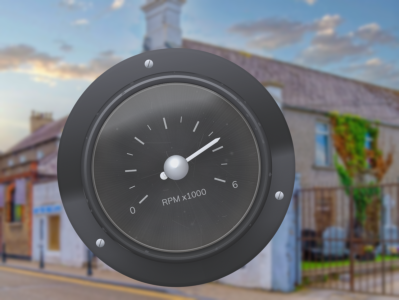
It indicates **4750** rpm
